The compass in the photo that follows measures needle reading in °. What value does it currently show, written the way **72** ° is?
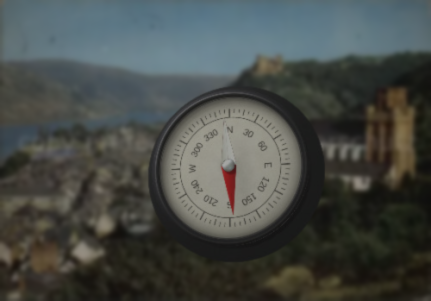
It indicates **175** °
